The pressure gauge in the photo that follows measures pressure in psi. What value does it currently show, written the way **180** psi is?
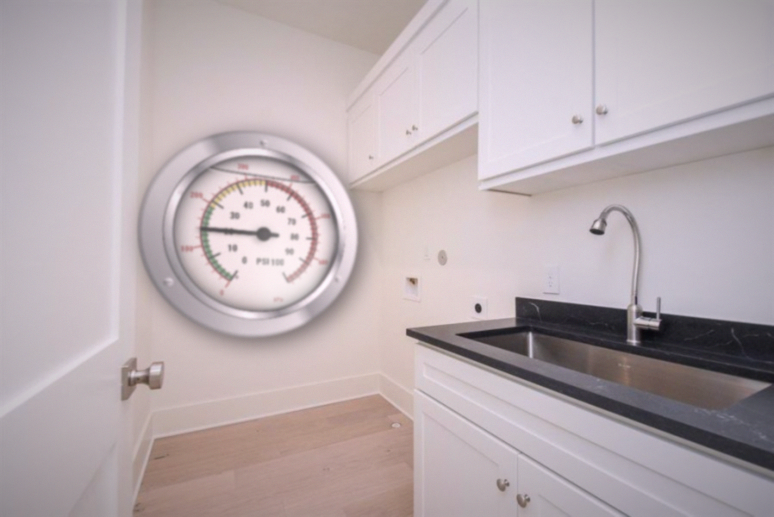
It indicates **20** psi
